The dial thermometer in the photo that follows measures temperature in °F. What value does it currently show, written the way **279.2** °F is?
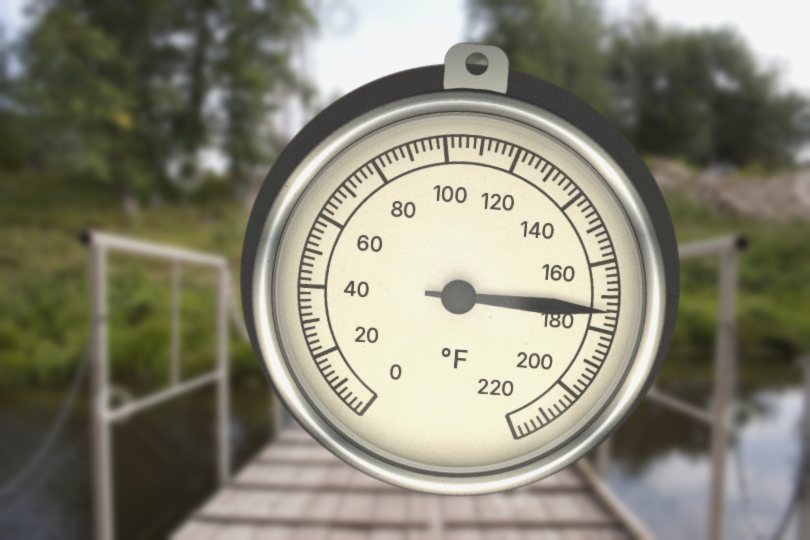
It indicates **174** °F
